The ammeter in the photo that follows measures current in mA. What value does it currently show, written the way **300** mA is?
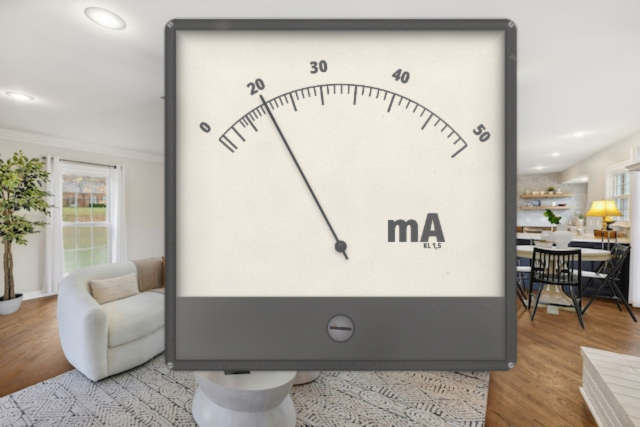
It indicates **20** mA
